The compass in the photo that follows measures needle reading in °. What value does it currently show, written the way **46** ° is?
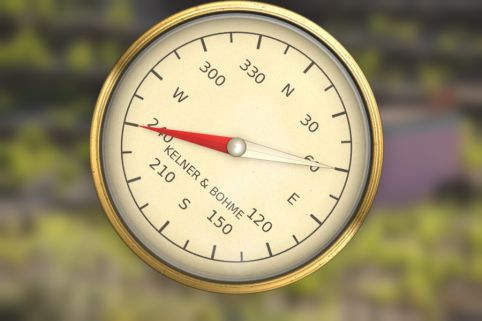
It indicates **240** °
